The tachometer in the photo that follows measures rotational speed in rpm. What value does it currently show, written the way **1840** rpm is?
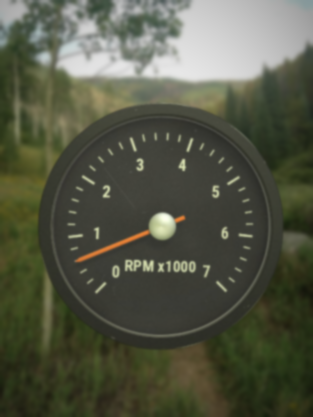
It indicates **600** rpm
